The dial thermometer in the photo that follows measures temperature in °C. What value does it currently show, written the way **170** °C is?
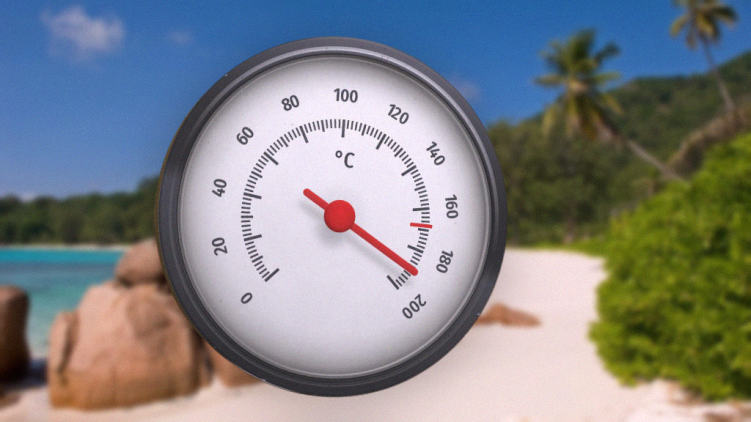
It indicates **190** °C
